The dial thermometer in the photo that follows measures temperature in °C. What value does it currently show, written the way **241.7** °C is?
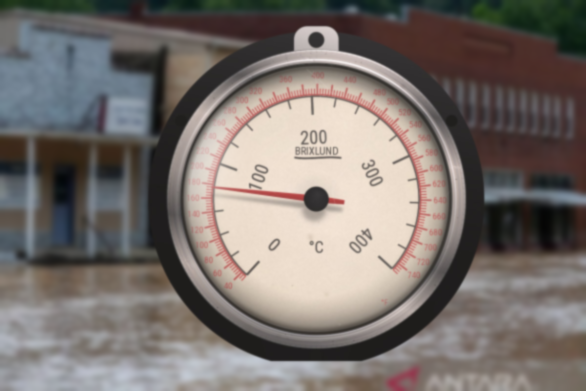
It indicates **80** °C
